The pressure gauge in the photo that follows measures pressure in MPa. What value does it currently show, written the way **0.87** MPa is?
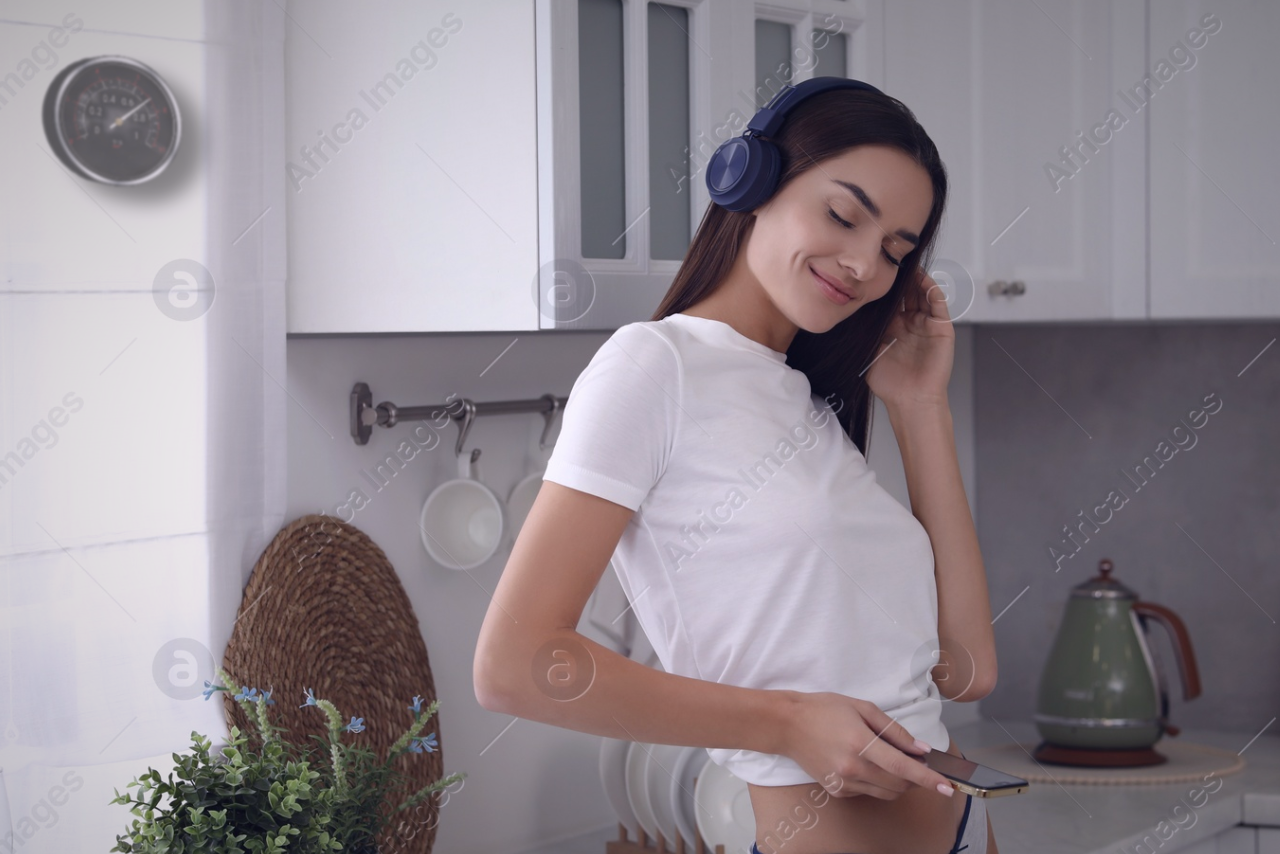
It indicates **0.7** MPa
